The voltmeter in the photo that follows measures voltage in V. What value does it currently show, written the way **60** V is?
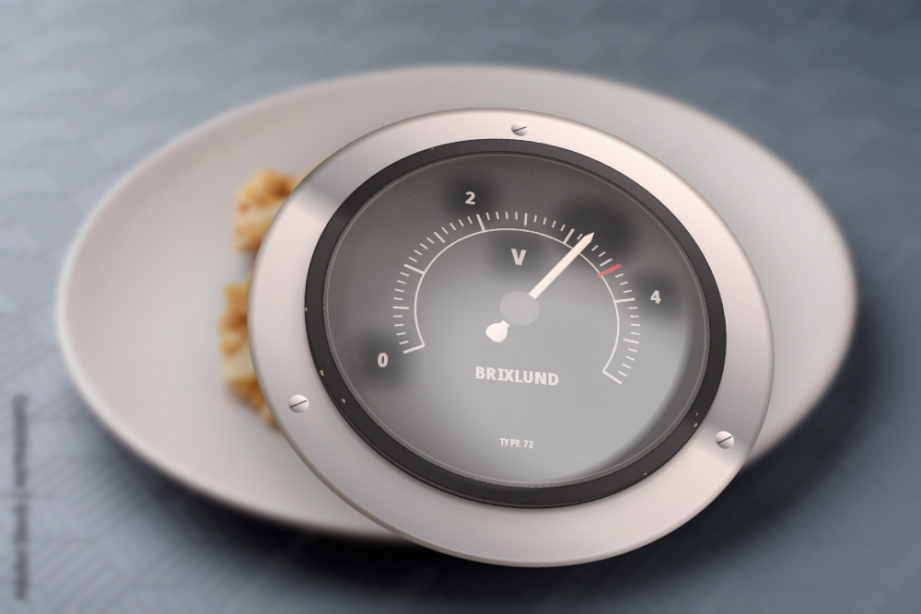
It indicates **3.2** V
